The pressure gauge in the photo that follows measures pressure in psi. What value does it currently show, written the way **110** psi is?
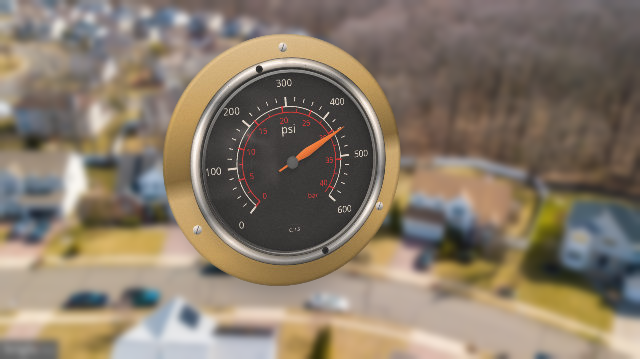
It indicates **440** psi
